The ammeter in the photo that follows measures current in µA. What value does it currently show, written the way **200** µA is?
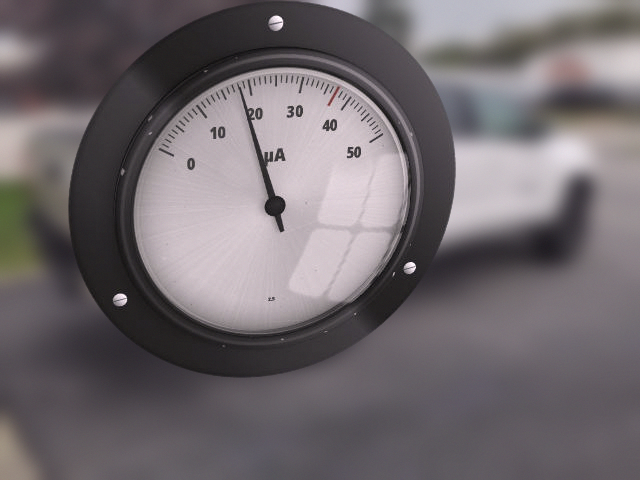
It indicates **18** µA
